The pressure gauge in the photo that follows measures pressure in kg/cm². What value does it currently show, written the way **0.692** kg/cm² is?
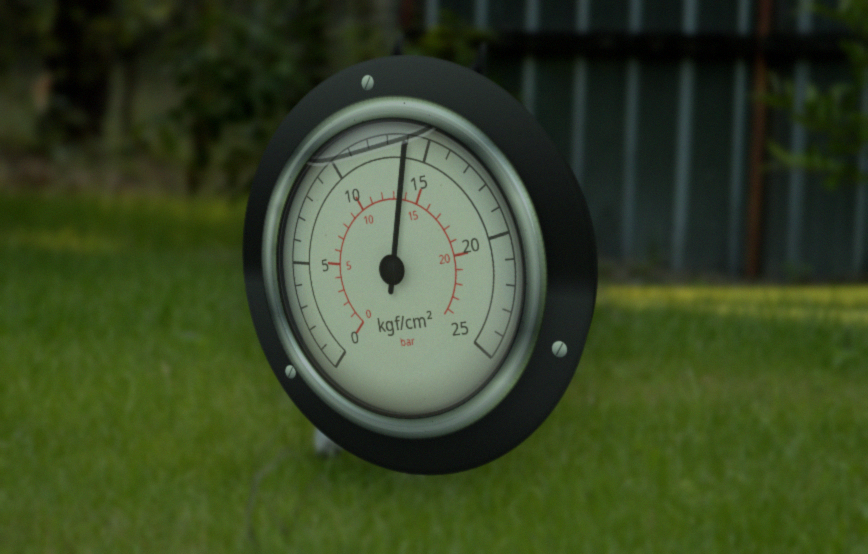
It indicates **14** kg/cm²
